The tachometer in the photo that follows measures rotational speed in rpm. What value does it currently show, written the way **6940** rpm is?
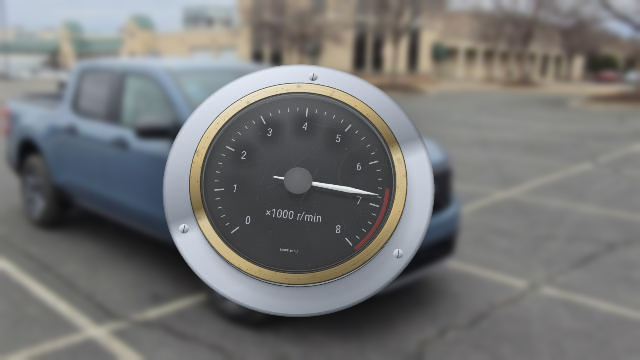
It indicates **6800** rpm
